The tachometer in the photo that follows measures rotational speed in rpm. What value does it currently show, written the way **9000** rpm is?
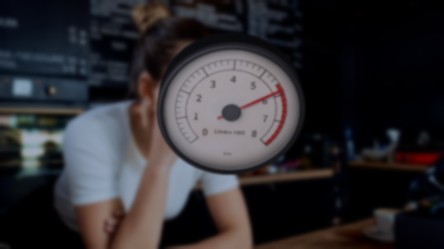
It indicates **5800** rpm
